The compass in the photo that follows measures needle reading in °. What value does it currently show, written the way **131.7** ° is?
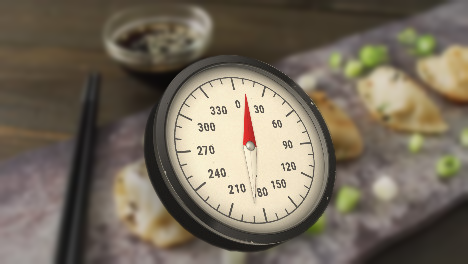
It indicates **10** °
